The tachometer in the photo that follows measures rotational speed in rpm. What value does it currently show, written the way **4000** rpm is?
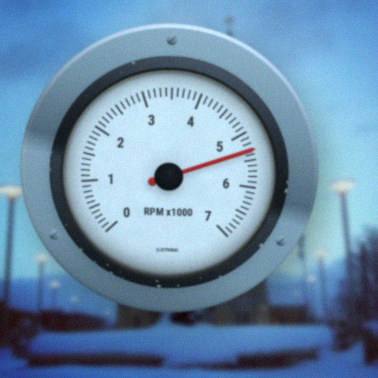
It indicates **5300** rpm
